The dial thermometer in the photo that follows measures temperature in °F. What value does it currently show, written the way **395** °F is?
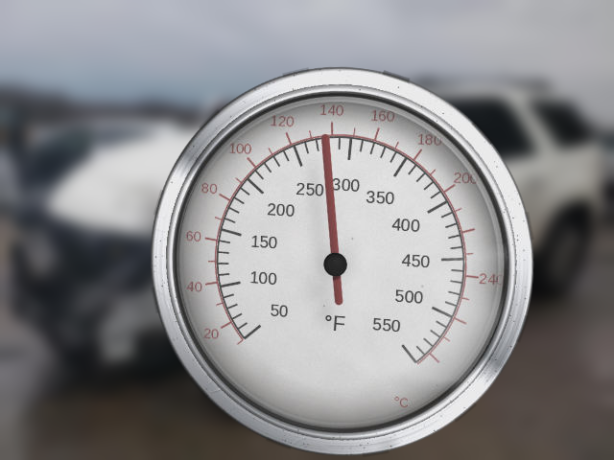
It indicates **280** °F
